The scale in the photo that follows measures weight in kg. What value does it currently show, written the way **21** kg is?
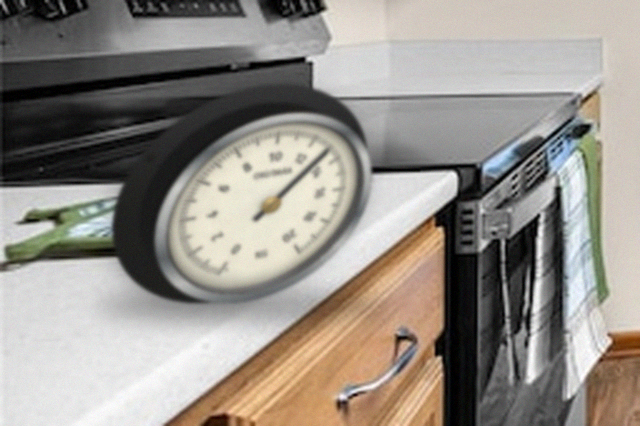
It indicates **13** kg
